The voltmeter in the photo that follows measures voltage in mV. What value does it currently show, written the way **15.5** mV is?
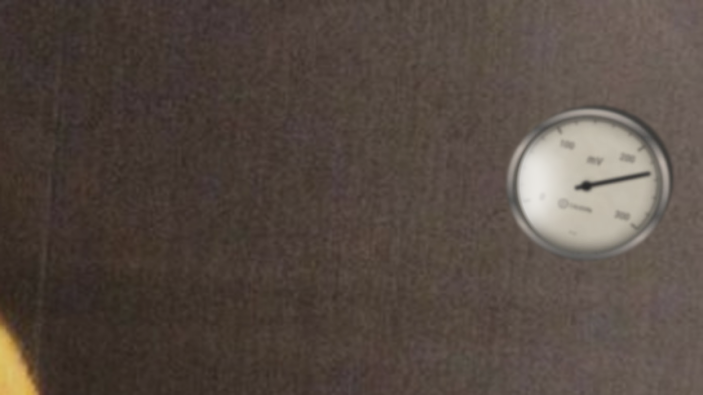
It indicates **230** mV
